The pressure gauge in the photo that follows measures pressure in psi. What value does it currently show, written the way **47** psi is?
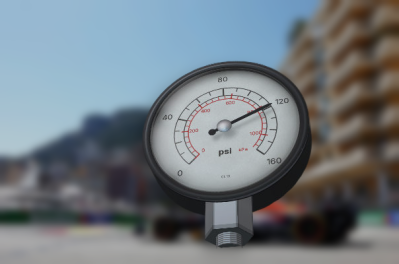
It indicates **120** psi
